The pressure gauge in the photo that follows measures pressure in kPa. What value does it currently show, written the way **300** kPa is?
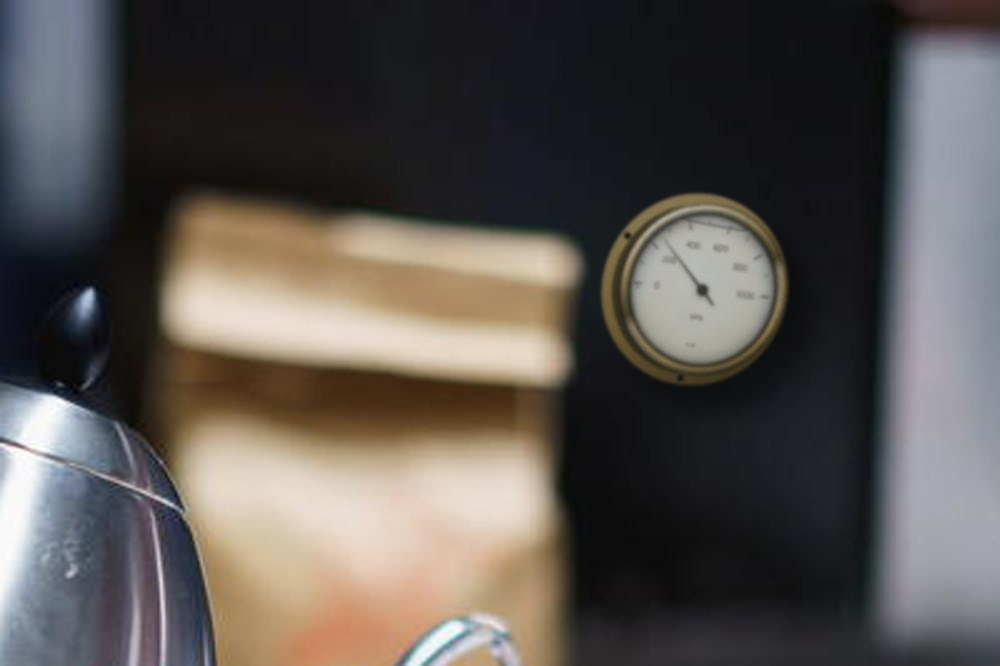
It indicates **250** kPa
